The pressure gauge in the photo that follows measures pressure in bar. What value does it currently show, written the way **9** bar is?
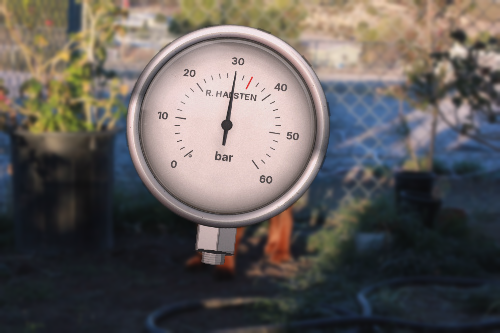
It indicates **30** bar
